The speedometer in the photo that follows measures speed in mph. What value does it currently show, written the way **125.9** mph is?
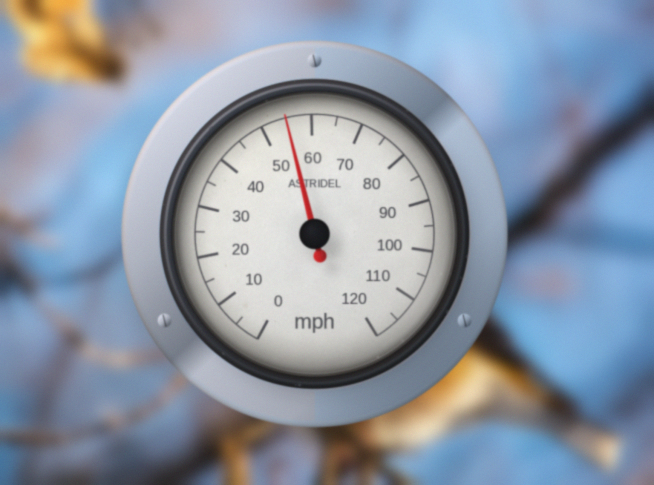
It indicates **55** mph
